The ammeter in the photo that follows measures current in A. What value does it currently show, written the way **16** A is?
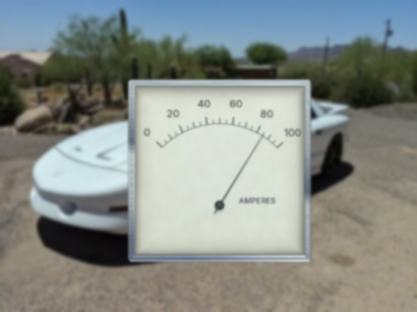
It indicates **85** A
